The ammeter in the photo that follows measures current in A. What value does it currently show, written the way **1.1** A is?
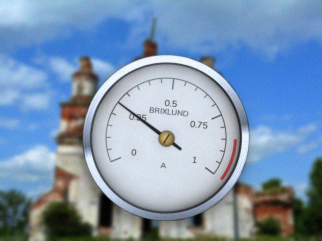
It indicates **0.25** A
